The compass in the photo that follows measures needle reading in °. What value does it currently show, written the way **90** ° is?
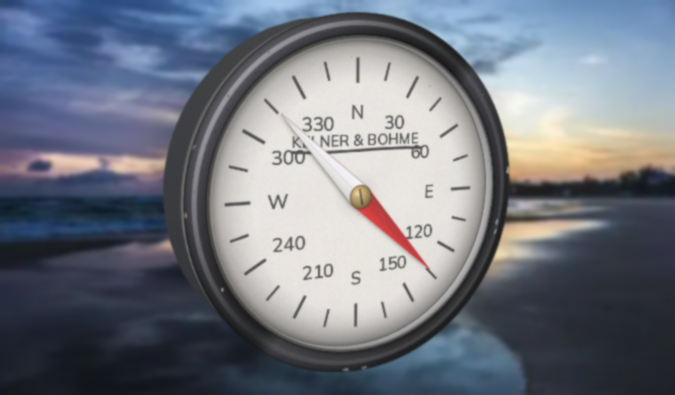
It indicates **135** °
